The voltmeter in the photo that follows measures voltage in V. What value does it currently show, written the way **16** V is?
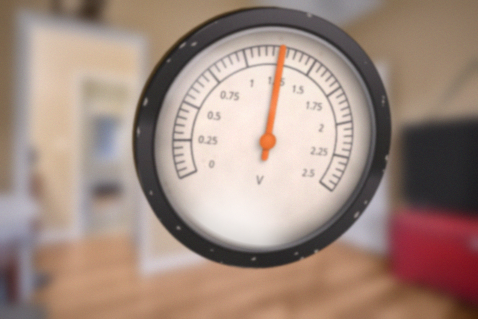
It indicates **1.25** V
